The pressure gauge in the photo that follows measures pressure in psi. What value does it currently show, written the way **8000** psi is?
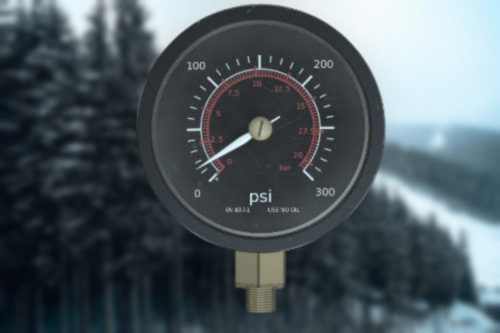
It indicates **15** psi
